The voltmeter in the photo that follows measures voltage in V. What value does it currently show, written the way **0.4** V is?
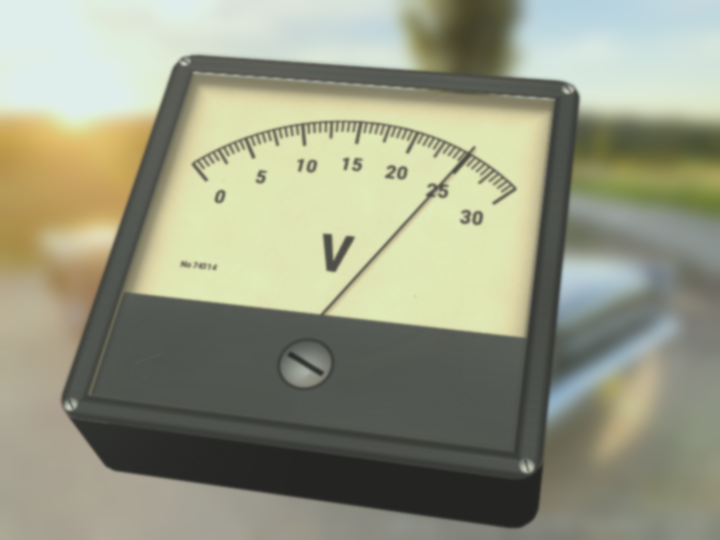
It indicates **25** V
